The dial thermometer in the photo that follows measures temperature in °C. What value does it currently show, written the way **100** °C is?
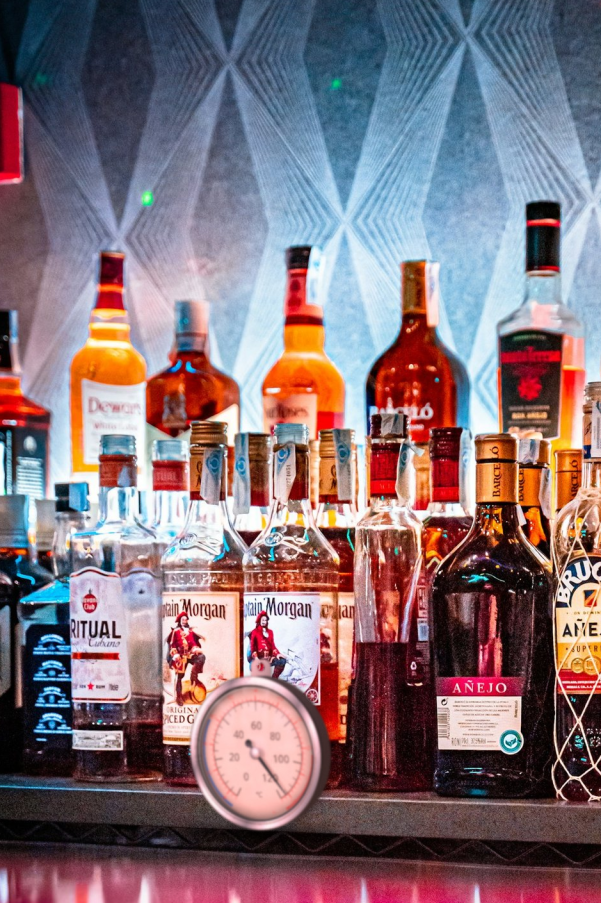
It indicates **116** °C
